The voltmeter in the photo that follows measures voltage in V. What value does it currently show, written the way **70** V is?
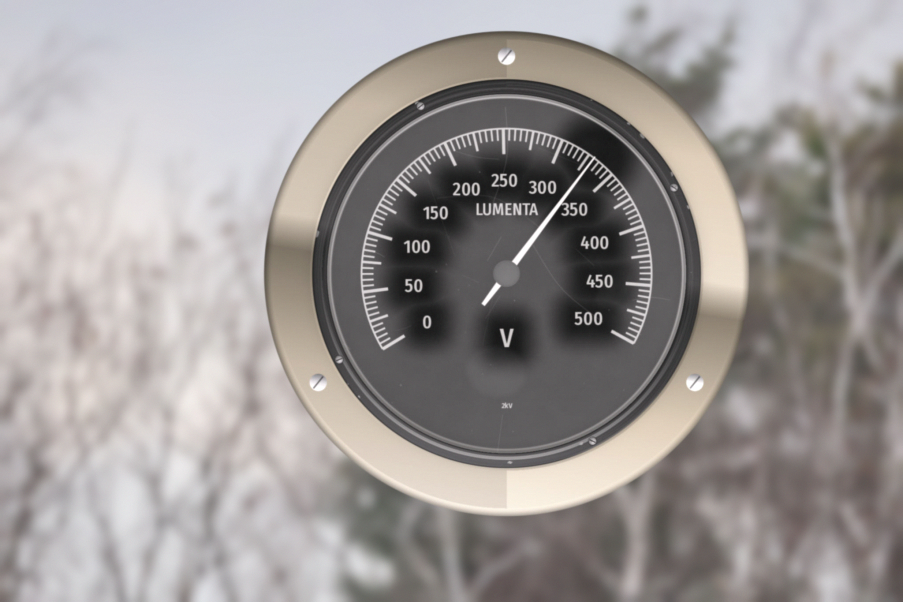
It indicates **330** V
